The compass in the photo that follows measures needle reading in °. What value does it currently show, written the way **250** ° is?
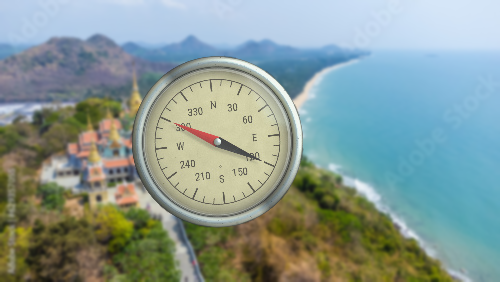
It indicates **300** °
